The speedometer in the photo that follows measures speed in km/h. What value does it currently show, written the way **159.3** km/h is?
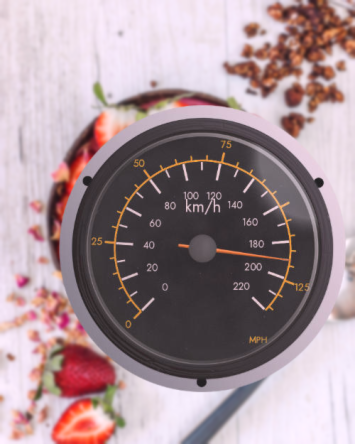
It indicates **190** km/h
